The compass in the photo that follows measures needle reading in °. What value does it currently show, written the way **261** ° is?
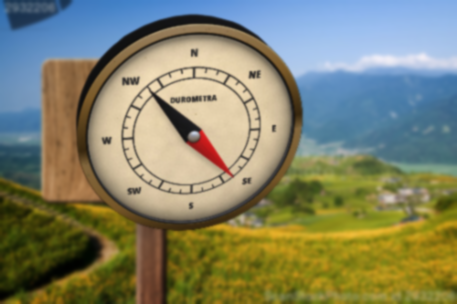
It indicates **140** °
